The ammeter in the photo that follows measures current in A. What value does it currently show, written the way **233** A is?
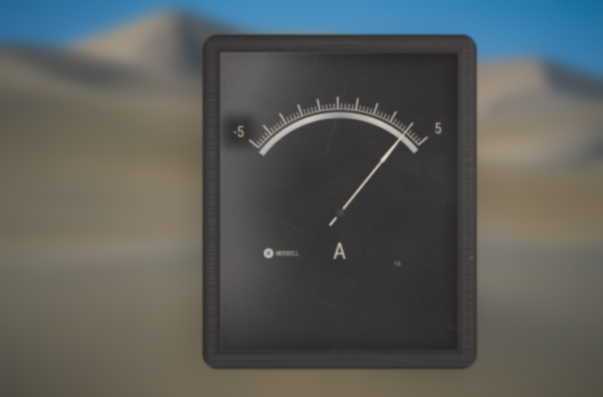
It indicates **4** A
